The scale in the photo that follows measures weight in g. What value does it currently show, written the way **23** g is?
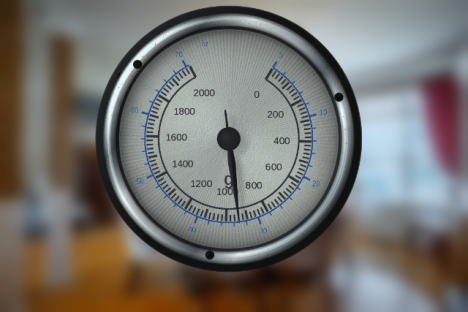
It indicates **940** g
